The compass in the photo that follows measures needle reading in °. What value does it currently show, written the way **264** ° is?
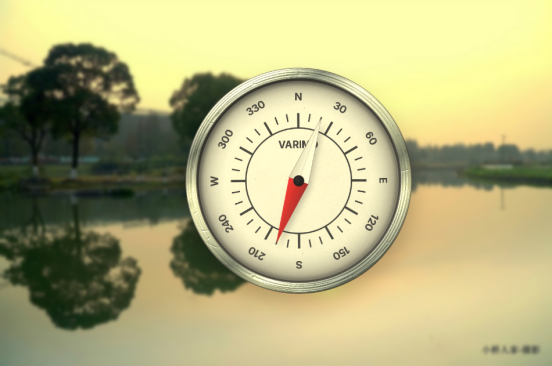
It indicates **200** °
